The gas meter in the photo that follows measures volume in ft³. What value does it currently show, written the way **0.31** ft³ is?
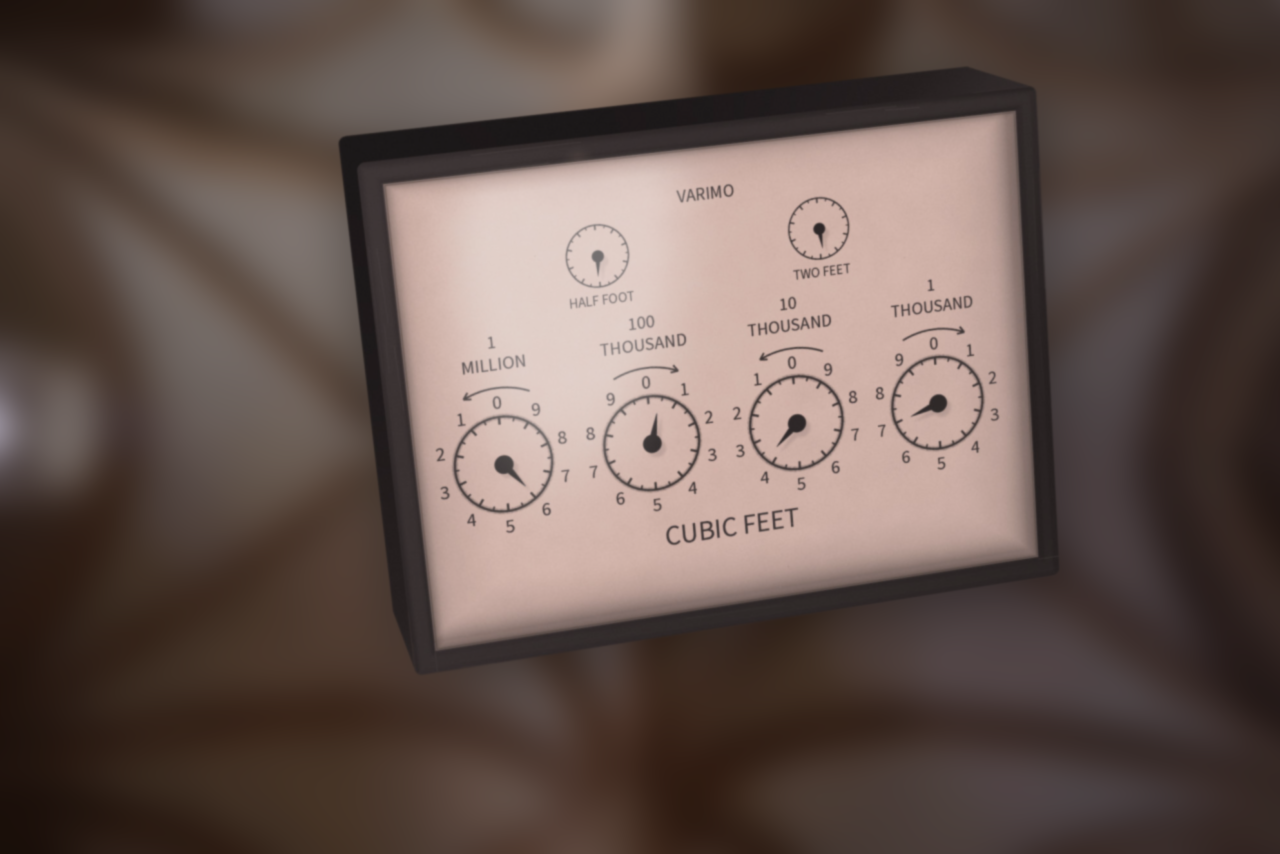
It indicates **603700** ft³
